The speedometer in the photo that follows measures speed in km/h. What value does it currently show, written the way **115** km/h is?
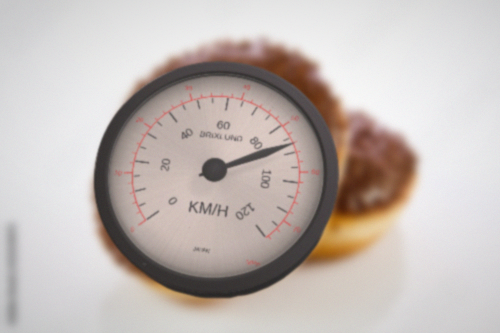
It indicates **87.5** km/h
